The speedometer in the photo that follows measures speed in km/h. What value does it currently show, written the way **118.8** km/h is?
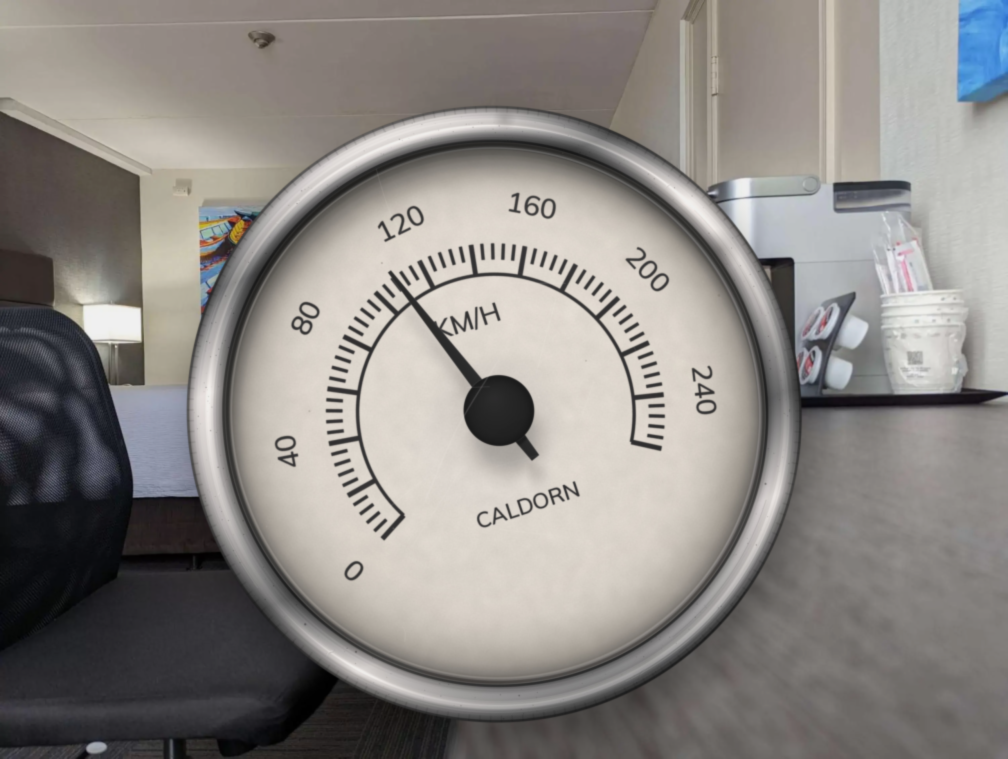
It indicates **108** km/h
